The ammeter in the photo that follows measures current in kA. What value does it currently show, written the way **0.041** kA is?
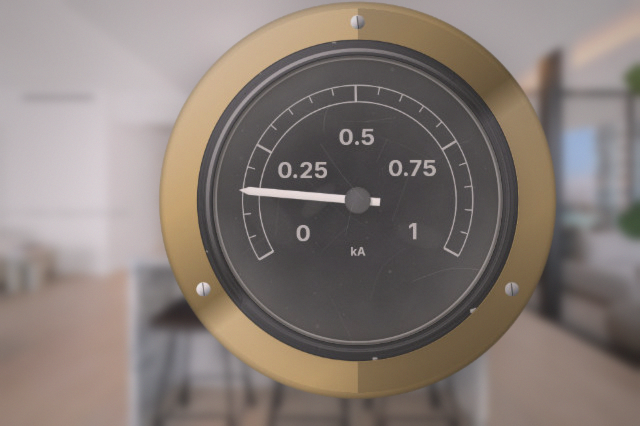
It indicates **0.15** kA
